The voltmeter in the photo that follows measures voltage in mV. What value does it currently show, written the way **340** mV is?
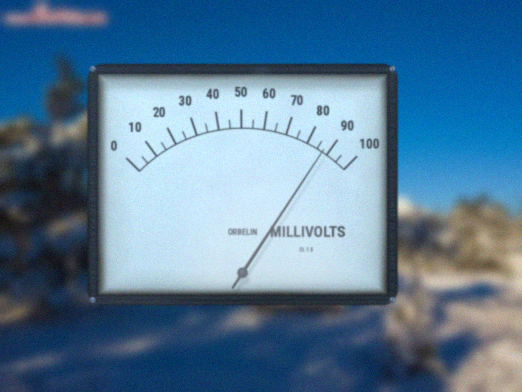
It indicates **87.5** mV
